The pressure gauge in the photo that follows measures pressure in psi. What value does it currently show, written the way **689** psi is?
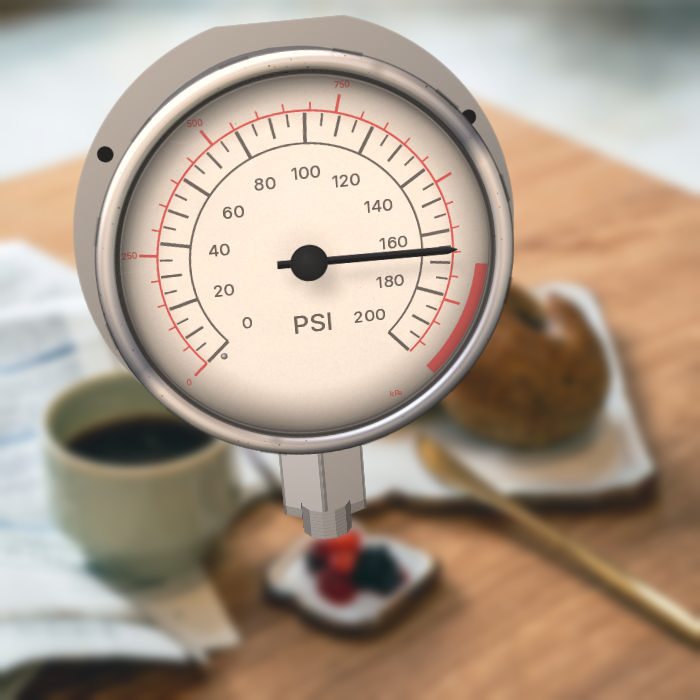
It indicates **165** psi
